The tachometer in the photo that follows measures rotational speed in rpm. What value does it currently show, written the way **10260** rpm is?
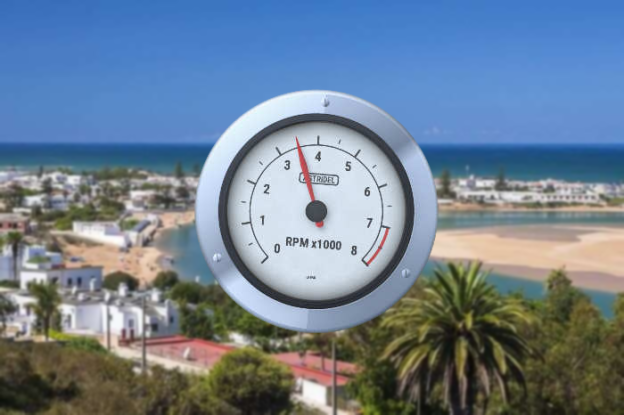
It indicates **3500** rpm
